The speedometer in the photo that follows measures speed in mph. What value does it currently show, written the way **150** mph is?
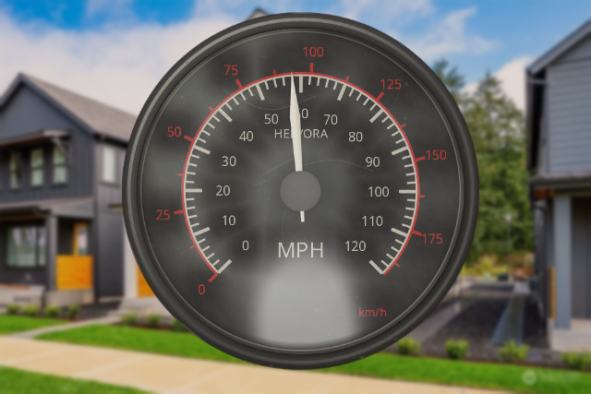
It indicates **58** mph
